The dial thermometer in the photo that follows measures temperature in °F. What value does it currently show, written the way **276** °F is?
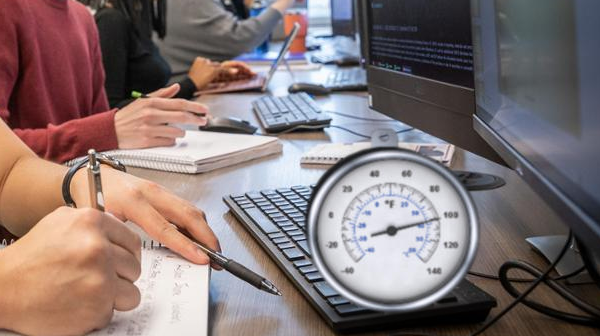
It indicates **100** °F
